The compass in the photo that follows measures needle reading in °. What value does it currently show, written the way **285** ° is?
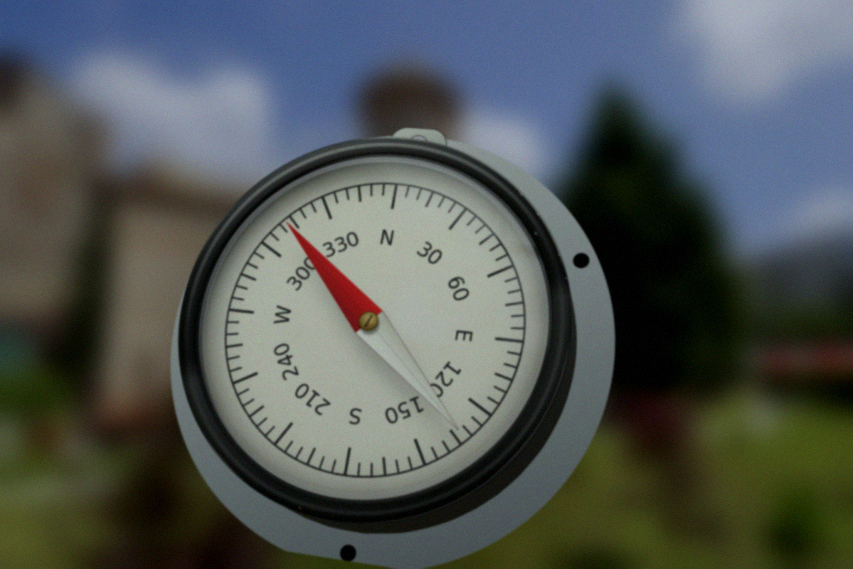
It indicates **312.5** °
